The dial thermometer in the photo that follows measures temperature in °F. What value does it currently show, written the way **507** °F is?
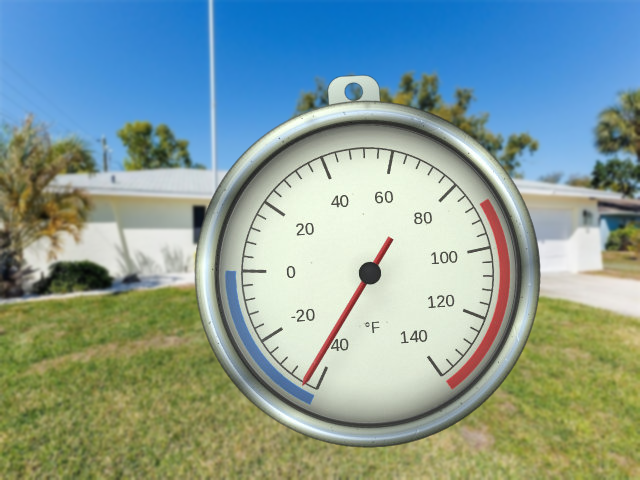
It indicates **-36** °F
